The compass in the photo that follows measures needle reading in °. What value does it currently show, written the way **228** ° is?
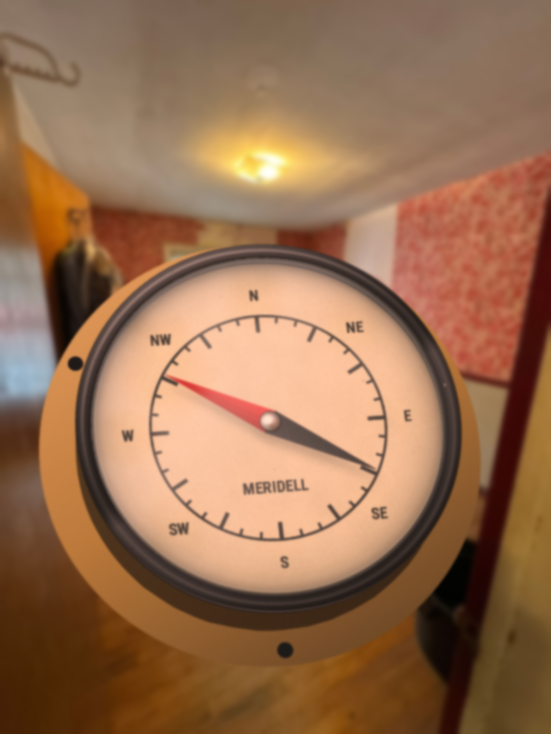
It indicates **300** °
